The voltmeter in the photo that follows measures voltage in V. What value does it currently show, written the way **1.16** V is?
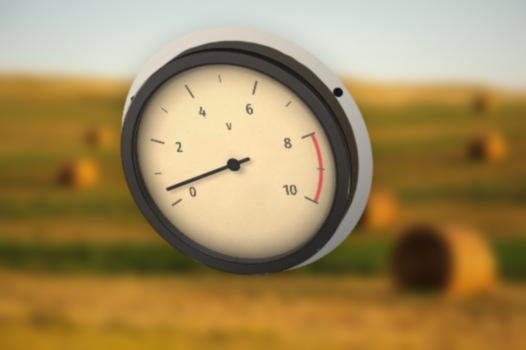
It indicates **0.5** V
